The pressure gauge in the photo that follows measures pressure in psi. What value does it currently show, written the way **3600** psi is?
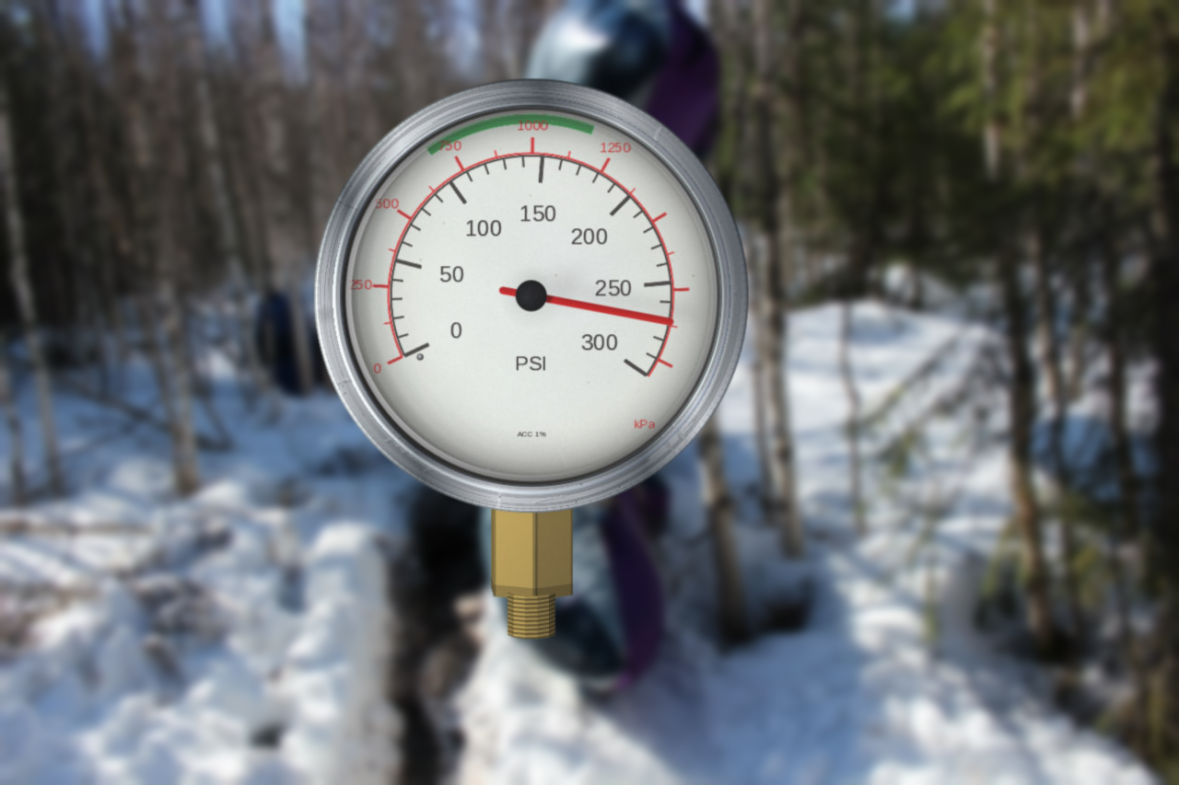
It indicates **270** psi
